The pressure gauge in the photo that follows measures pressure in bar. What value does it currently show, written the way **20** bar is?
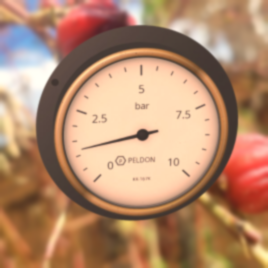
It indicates **1.25** bar
